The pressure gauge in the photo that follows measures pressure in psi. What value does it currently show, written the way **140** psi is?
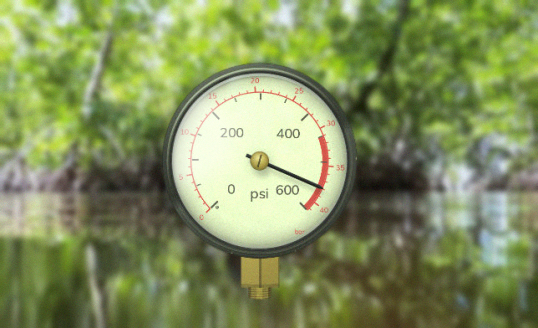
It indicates **550** psi
